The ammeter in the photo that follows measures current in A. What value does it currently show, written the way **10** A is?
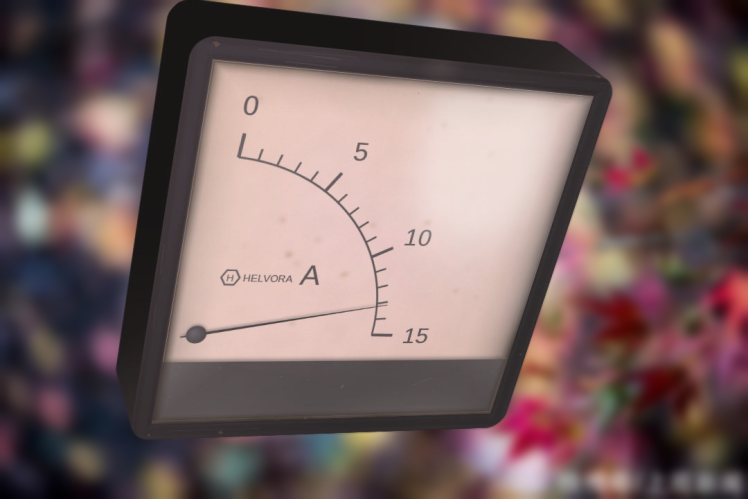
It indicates **13** A
